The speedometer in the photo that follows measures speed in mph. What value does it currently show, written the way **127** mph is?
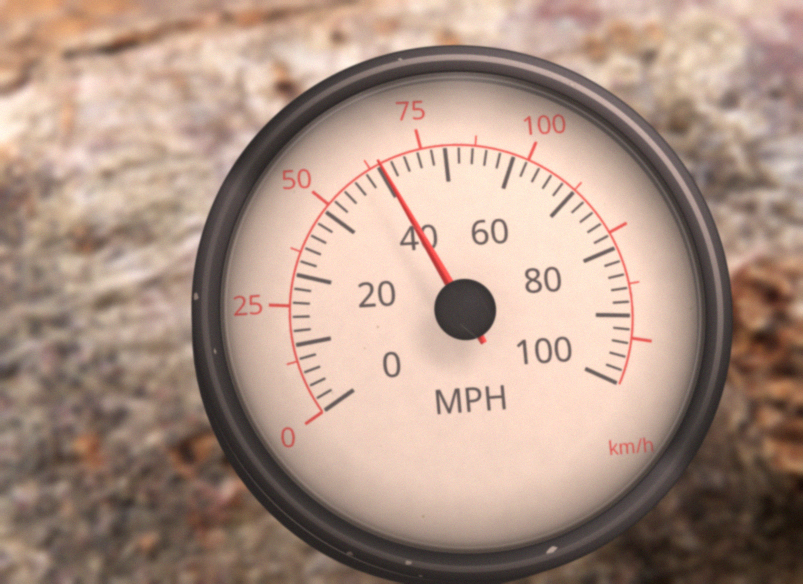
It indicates **40** mph
